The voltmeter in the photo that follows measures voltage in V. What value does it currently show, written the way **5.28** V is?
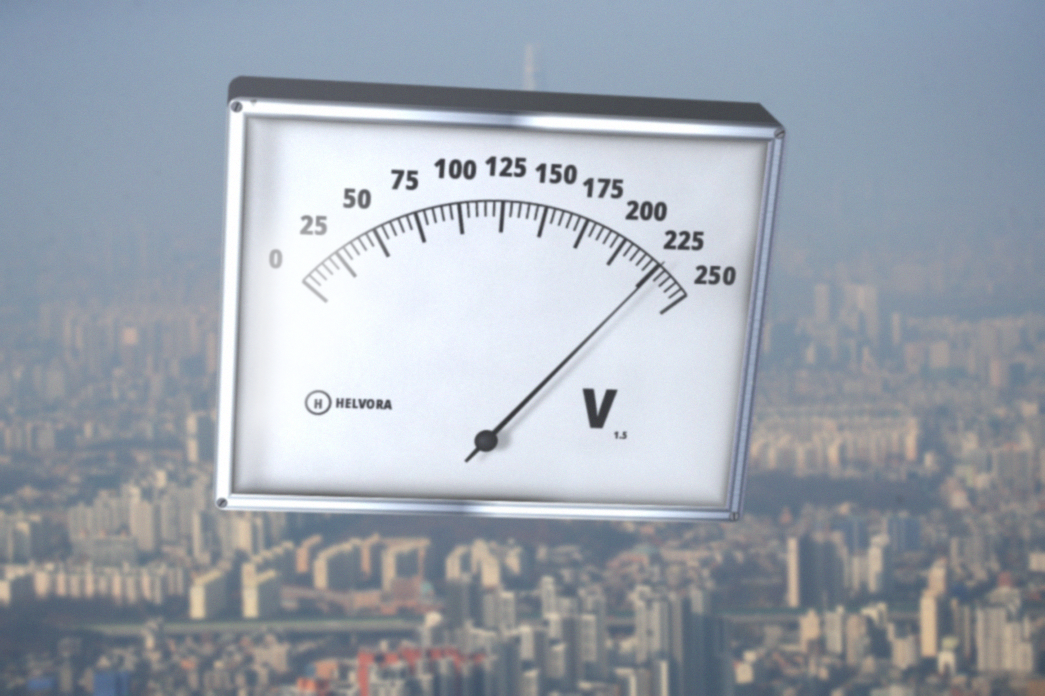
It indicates **225** V
